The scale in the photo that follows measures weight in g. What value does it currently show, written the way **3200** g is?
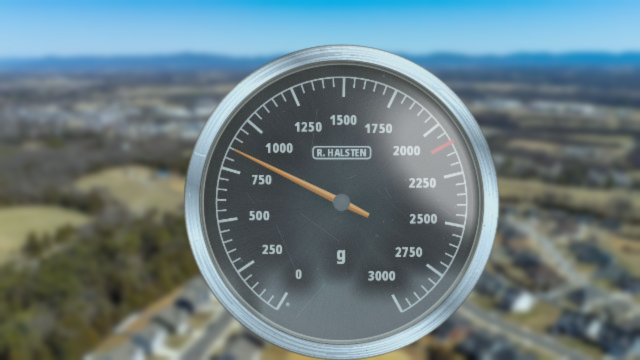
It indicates **850** g
